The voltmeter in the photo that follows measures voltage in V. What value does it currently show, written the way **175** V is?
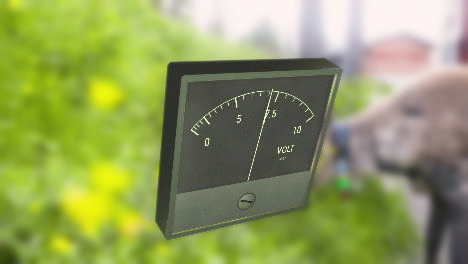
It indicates **7** V
